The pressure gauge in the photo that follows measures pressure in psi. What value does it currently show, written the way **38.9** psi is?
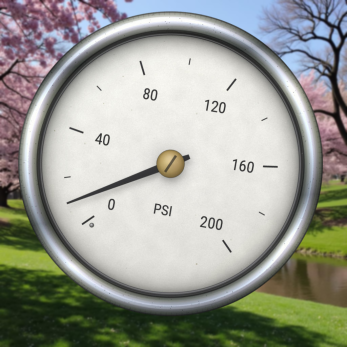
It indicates **10** psi
